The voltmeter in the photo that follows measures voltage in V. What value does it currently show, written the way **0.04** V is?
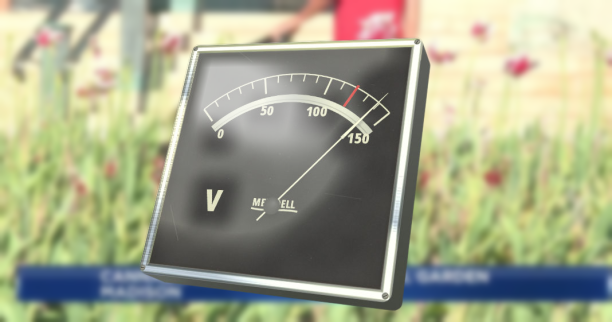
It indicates **140** V
